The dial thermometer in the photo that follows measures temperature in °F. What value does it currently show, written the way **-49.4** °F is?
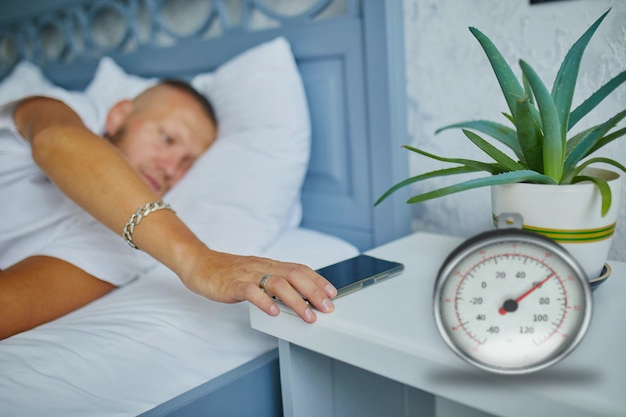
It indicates **60** °F
